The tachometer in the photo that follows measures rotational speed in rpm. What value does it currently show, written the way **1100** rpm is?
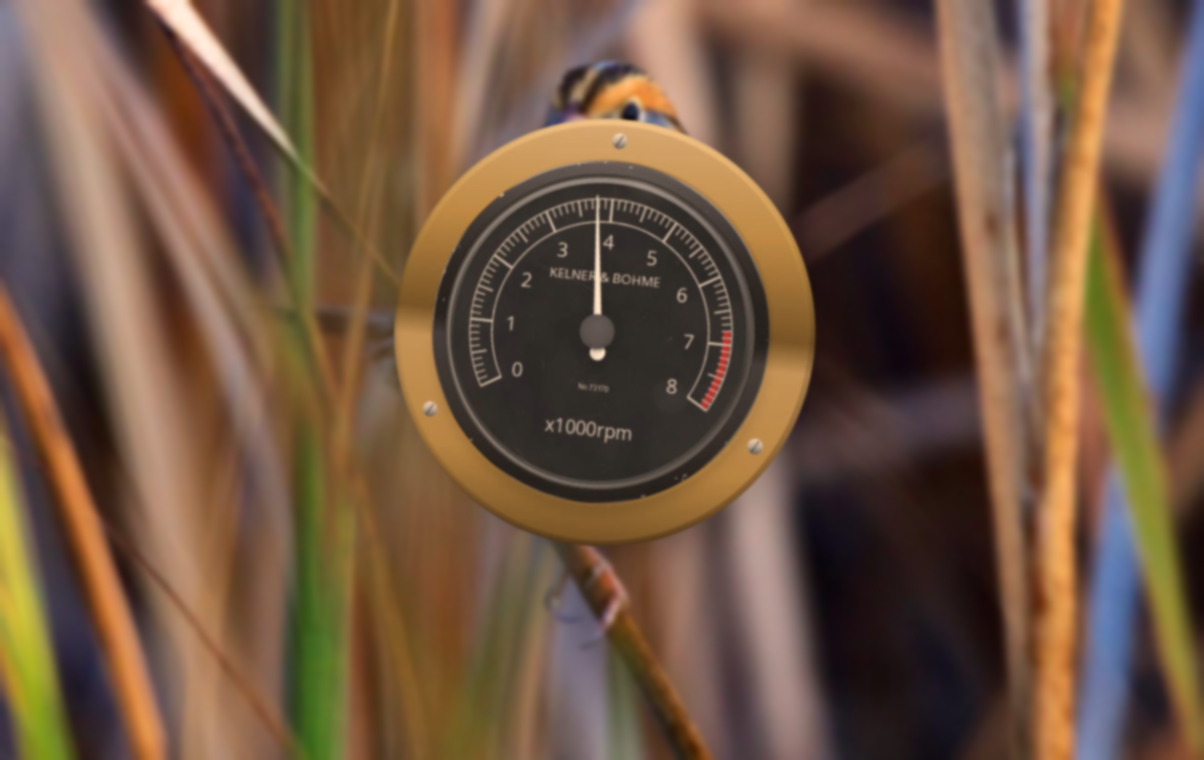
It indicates **3800** rpm
